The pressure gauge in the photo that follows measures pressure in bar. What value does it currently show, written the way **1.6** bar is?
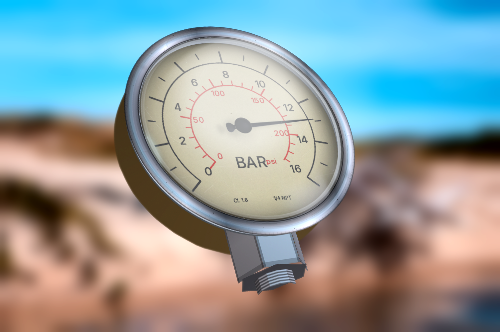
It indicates **13** bar
